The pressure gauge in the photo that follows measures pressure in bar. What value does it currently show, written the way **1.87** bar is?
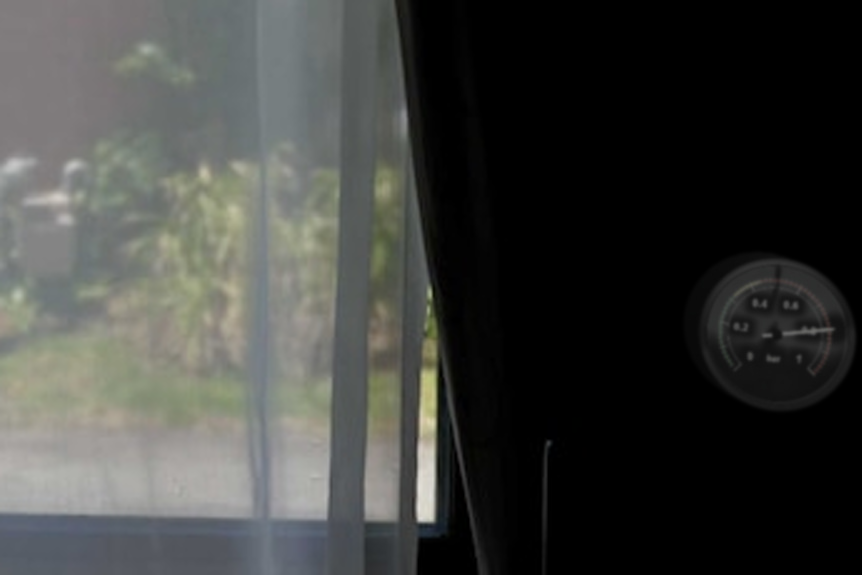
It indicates **0.8** bar
